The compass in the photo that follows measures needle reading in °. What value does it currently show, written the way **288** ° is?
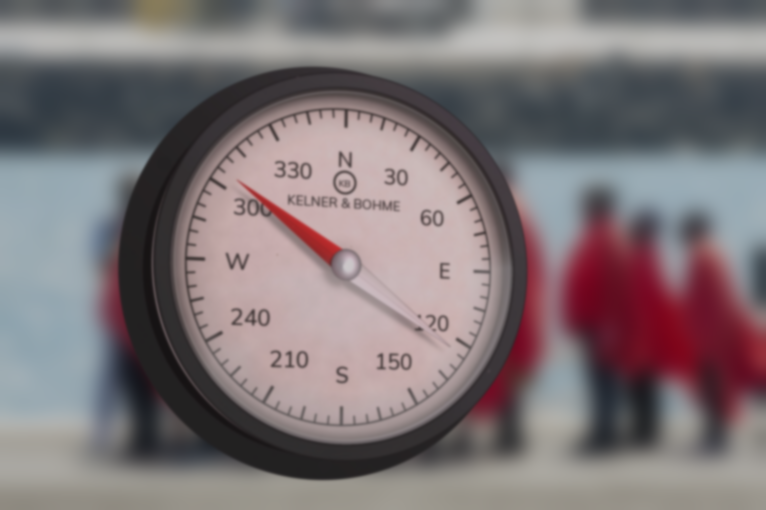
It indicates **305** °
